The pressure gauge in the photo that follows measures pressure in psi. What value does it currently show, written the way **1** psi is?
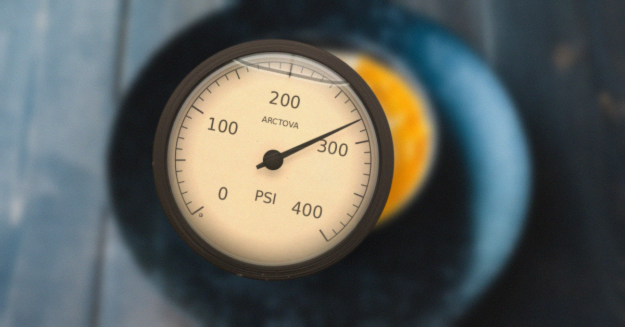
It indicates **280** psi
